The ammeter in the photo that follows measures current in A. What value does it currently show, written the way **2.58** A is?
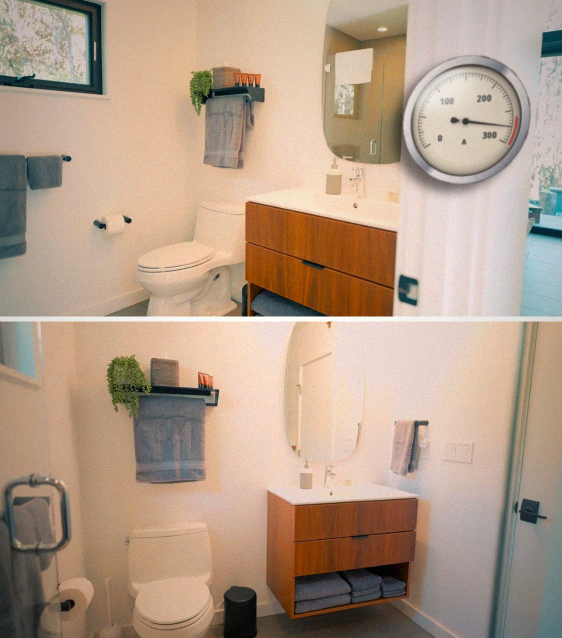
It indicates **275** A
